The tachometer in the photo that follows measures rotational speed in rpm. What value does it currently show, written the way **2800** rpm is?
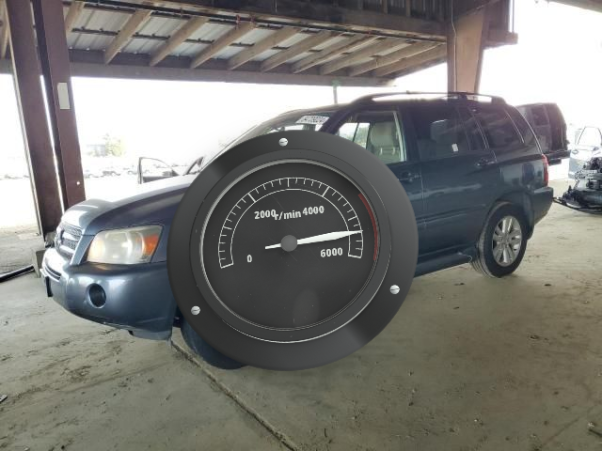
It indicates **5400** rpm
